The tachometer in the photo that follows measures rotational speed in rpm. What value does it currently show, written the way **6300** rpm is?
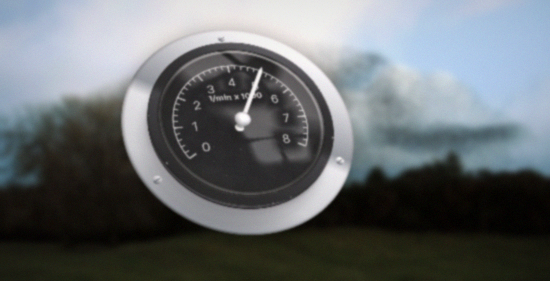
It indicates **5000** rpm
